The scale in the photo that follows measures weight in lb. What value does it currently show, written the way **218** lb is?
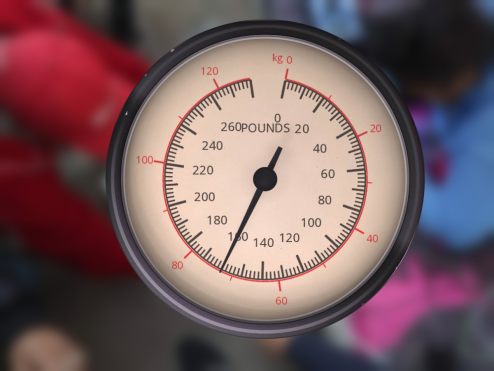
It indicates **160** lb
